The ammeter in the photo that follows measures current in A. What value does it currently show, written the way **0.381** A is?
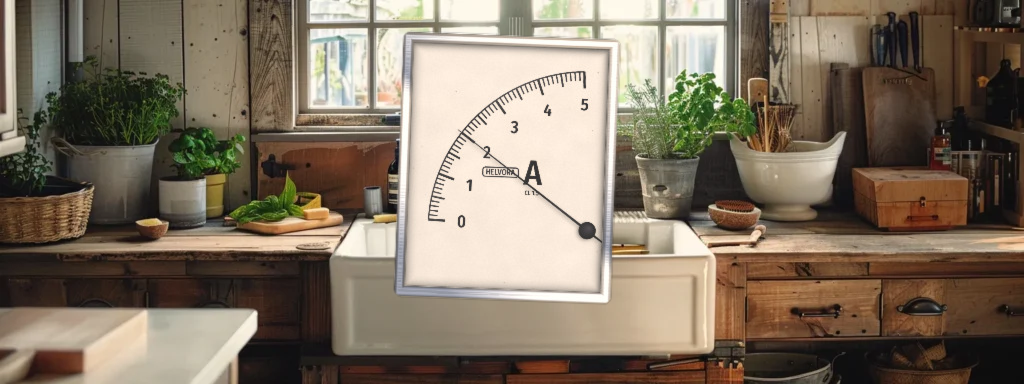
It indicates **2** A
